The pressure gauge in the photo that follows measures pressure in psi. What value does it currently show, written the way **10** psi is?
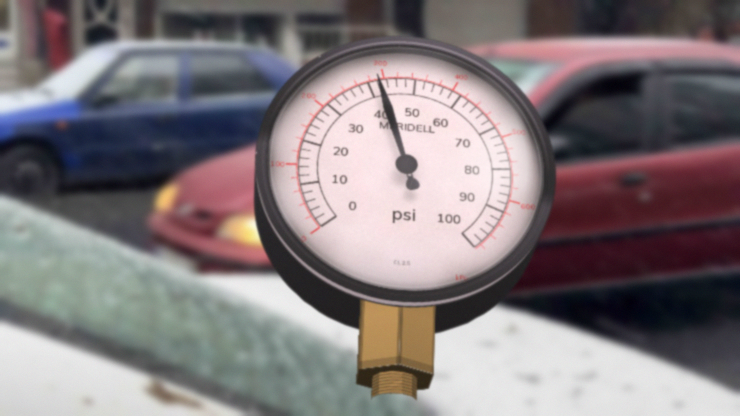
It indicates **42** psi
